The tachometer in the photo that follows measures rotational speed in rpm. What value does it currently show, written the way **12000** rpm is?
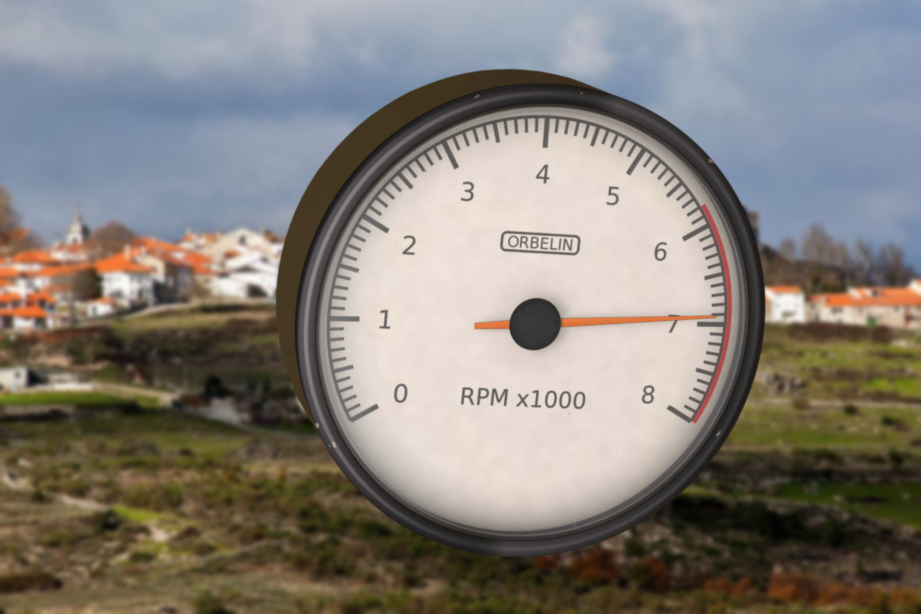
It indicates **6900** rpm
